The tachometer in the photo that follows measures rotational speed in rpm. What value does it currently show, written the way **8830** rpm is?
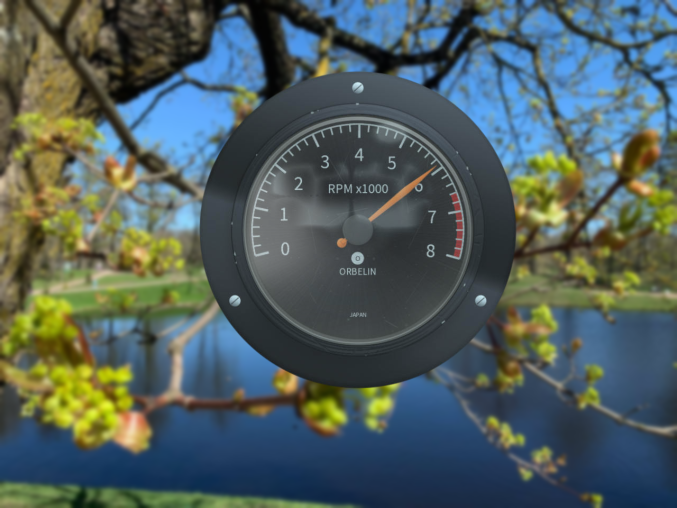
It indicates **5900** rpm
